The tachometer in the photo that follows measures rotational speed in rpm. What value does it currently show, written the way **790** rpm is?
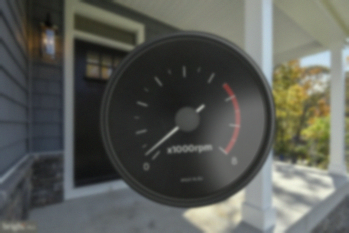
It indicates **250** rpm
